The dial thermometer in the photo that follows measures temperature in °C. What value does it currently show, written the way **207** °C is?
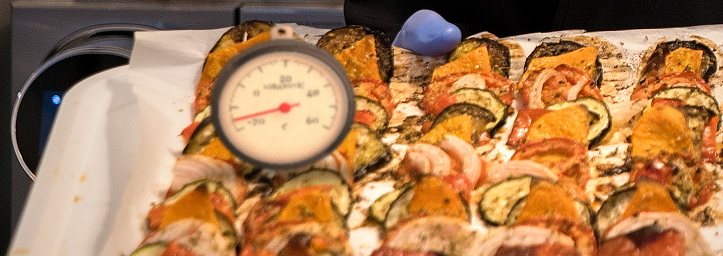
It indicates **-15** °C
